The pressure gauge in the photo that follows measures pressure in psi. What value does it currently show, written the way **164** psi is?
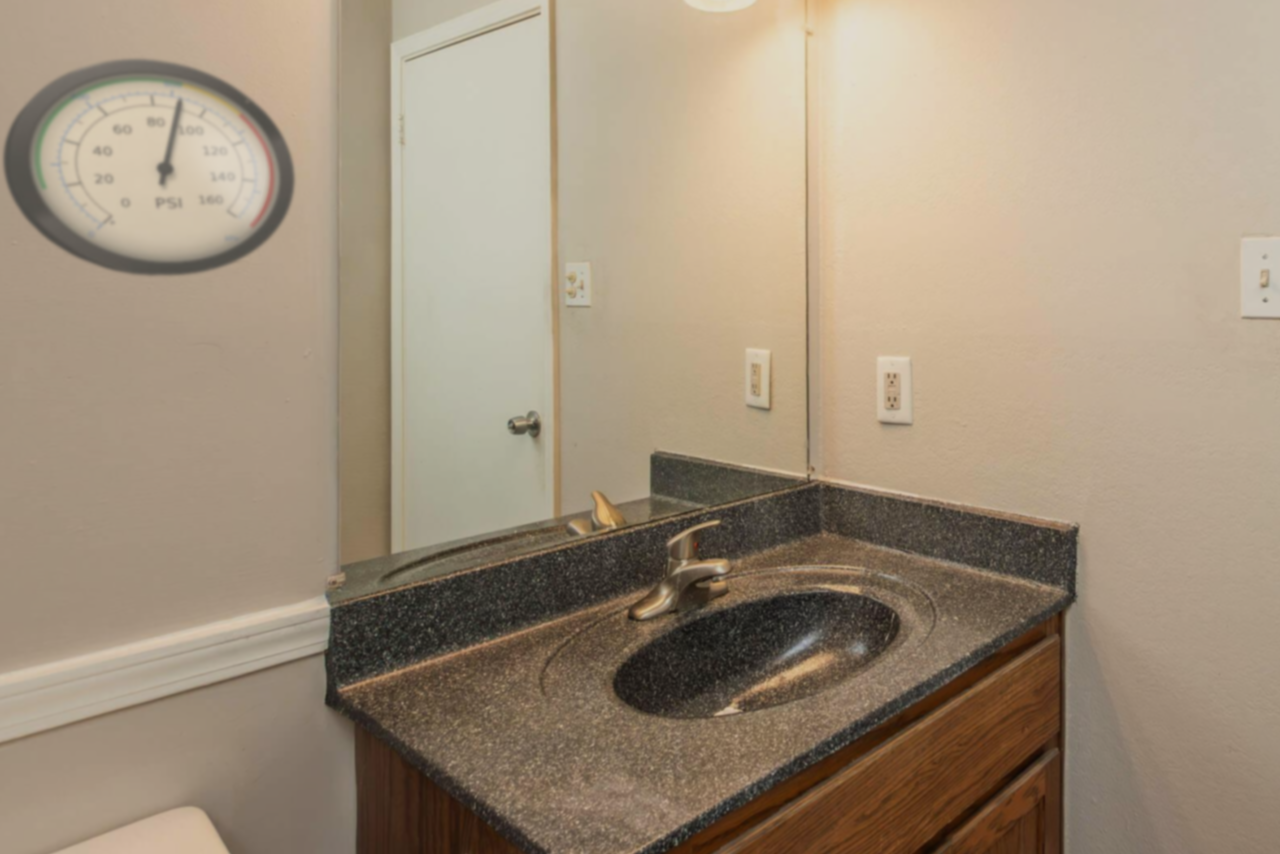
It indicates **90** psi
